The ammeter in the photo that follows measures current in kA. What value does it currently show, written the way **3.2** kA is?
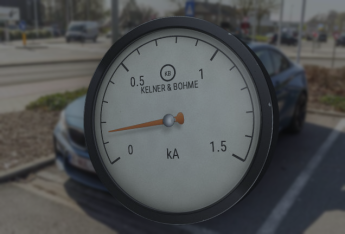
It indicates **0.15** kA
